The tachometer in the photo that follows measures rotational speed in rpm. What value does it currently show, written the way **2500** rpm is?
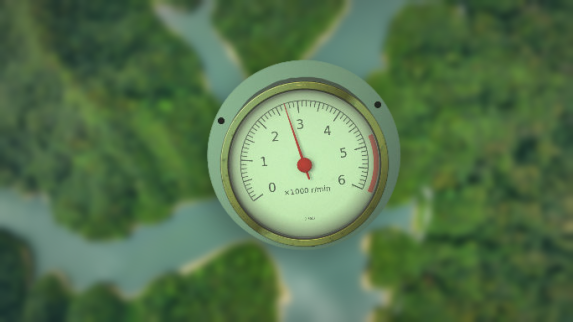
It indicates **2700** rpm
